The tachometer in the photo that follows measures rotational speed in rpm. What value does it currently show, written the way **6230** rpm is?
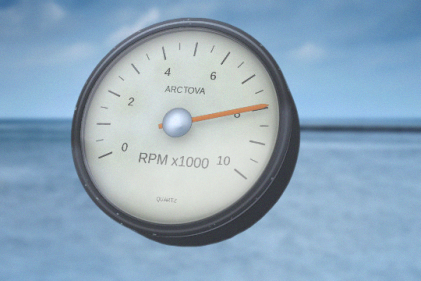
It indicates **8000** rpm
